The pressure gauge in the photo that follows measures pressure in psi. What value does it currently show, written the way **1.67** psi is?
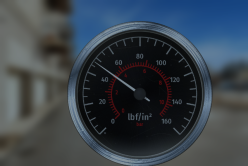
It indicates **47.5** psi
